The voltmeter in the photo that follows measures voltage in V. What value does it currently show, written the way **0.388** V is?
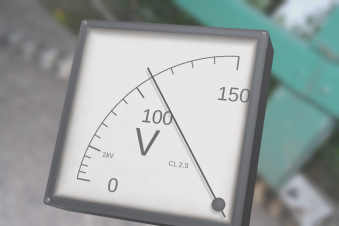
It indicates **110** V
